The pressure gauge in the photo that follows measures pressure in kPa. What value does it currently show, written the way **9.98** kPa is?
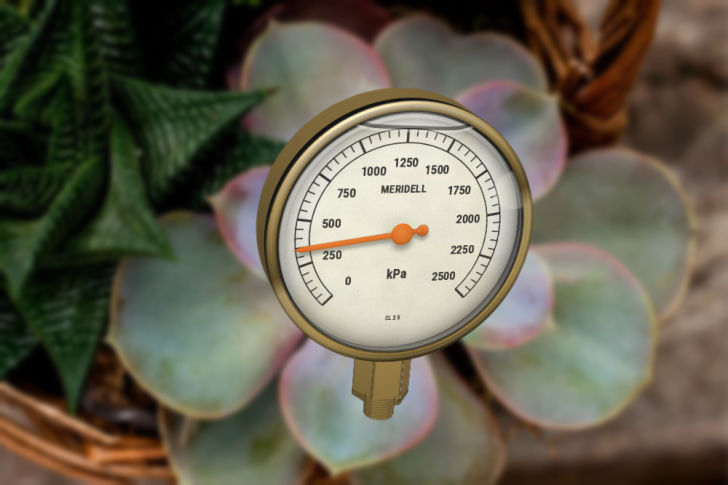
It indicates **350** kPa
